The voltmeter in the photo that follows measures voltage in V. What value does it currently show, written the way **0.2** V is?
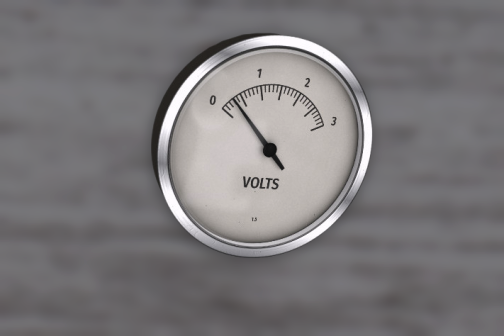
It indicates **0.3** V
